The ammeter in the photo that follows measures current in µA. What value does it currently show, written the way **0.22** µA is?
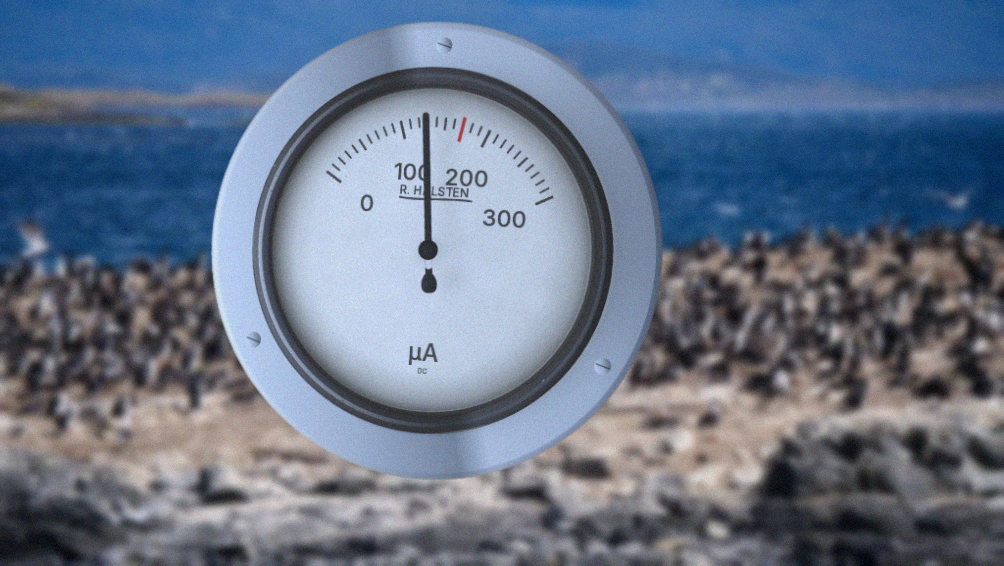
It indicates **130** µA
